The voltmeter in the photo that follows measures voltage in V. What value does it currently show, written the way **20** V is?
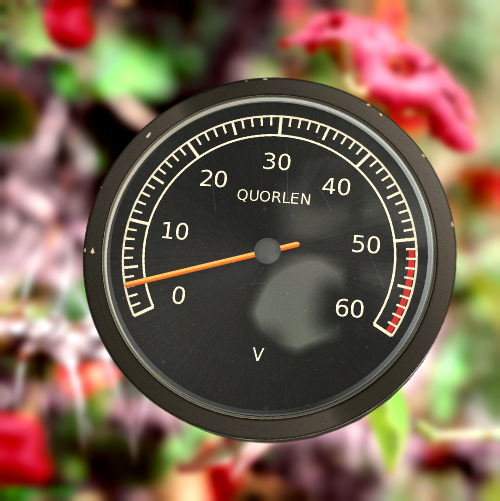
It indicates **3** V
